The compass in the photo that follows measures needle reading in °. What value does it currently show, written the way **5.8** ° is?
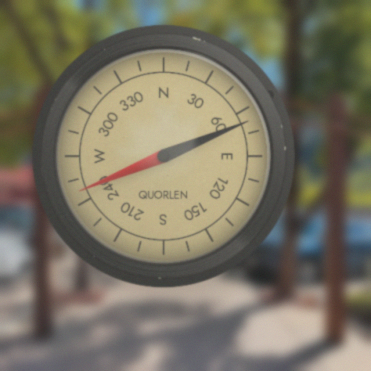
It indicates **247.5** °
